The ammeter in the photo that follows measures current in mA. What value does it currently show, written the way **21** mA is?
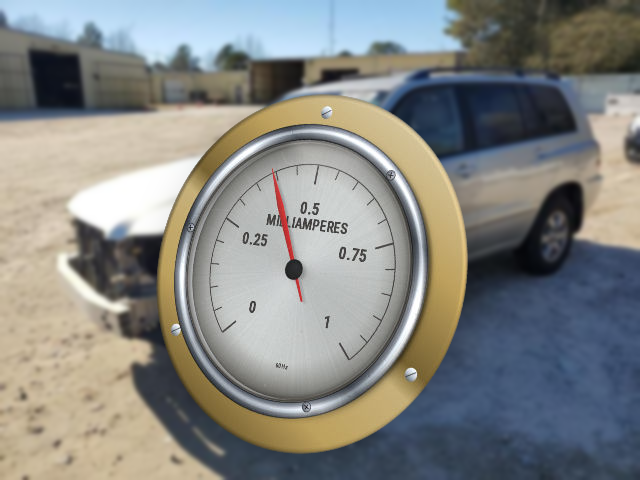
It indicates **0.4** mA
